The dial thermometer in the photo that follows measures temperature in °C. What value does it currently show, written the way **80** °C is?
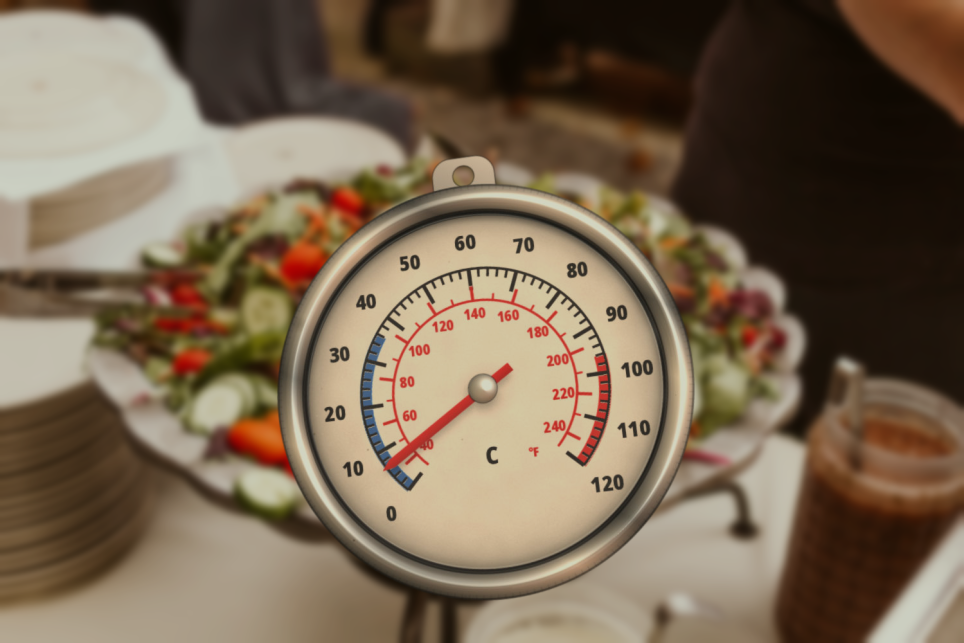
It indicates **6** °C
